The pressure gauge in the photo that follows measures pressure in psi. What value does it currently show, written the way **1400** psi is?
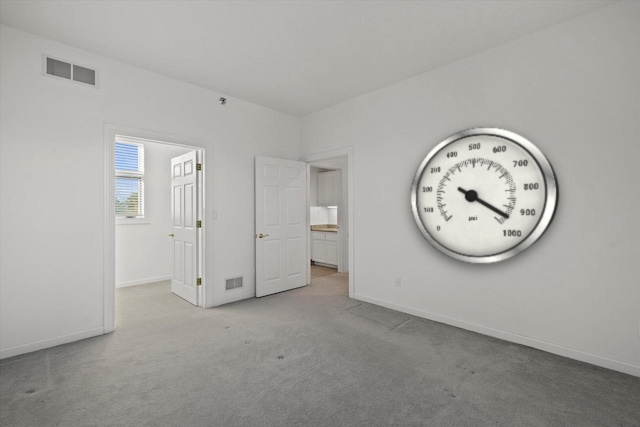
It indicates **950** psi
